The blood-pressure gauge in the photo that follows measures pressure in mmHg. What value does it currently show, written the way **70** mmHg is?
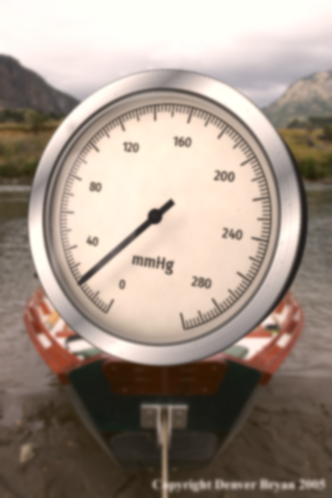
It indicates **20** mmHg
